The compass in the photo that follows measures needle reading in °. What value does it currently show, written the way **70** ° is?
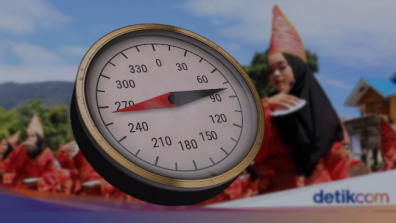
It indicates **262.5** °
